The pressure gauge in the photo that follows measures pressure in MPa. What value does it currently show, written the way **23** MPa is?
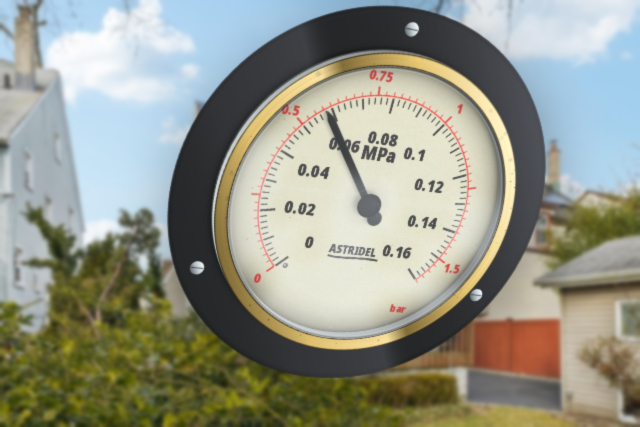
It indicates **0.058** MPa
